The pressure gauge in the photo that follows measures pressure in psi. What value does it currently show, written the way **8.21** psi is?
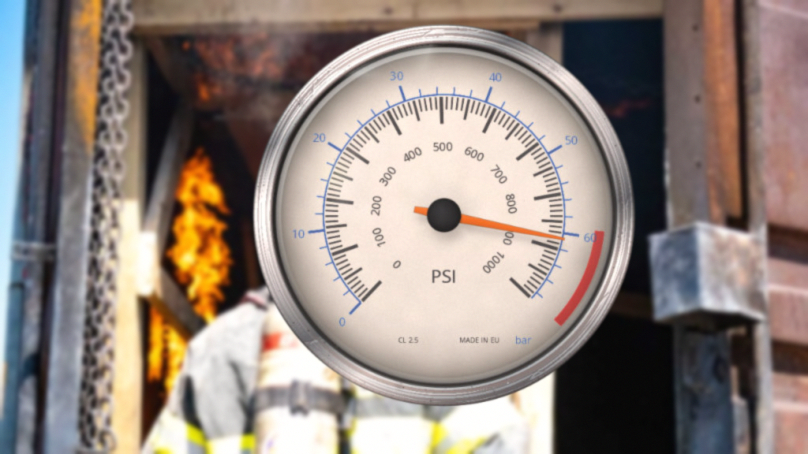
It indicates **880** psi
